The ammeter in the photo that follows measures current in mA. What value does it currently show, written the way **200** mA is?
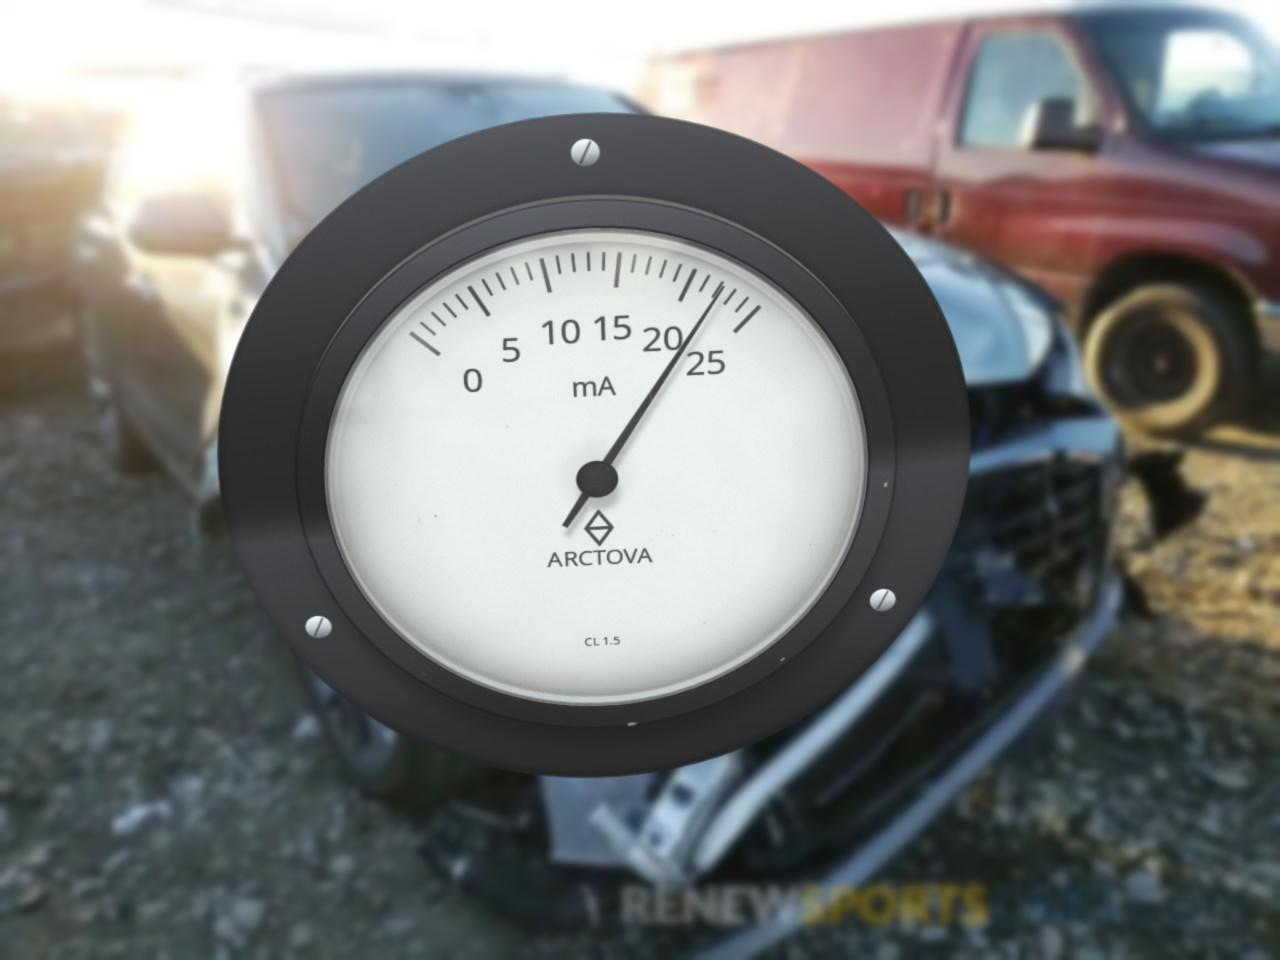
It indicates **22** mA
